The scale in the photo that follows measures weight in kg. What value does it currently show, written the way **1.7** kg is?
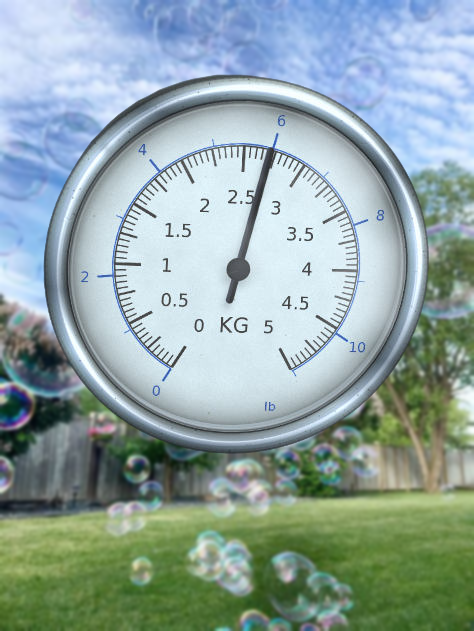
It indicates **2.7** kg
